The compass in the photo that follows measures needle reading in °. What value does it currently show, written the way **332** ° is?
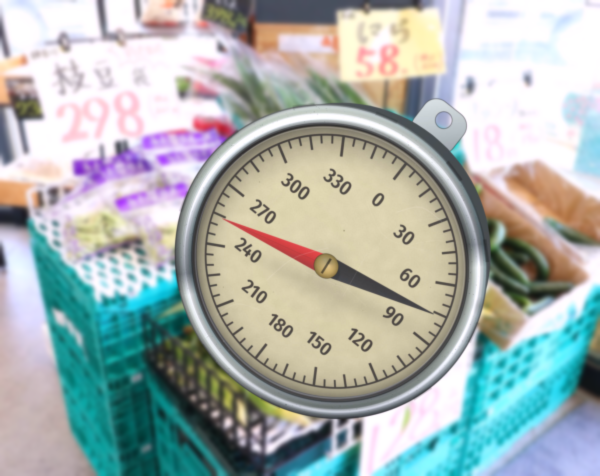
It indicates **255** °
